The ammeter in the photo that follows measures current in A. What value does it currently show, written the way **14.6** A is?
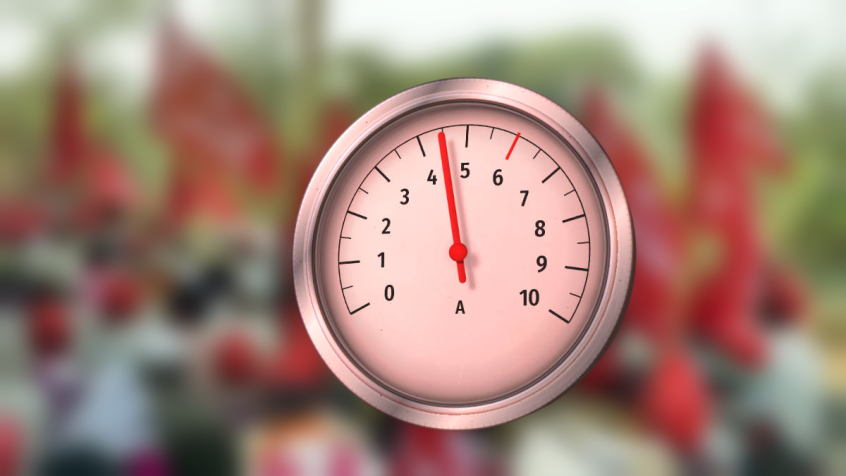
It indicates **4.5** A
